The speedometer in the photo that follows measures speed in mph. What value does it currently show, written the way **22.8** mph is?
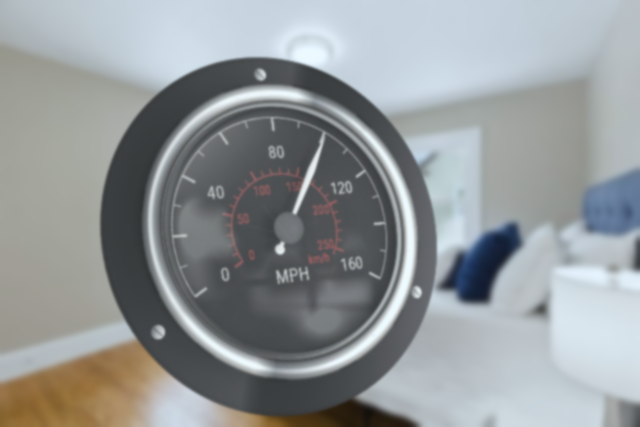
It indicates **100** mph
